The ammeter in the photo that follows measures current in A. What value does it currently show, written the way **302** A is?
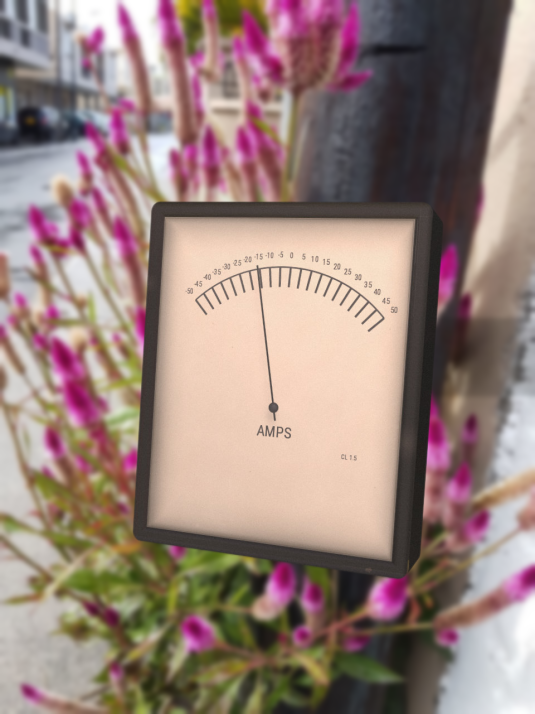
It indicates **-15** A
